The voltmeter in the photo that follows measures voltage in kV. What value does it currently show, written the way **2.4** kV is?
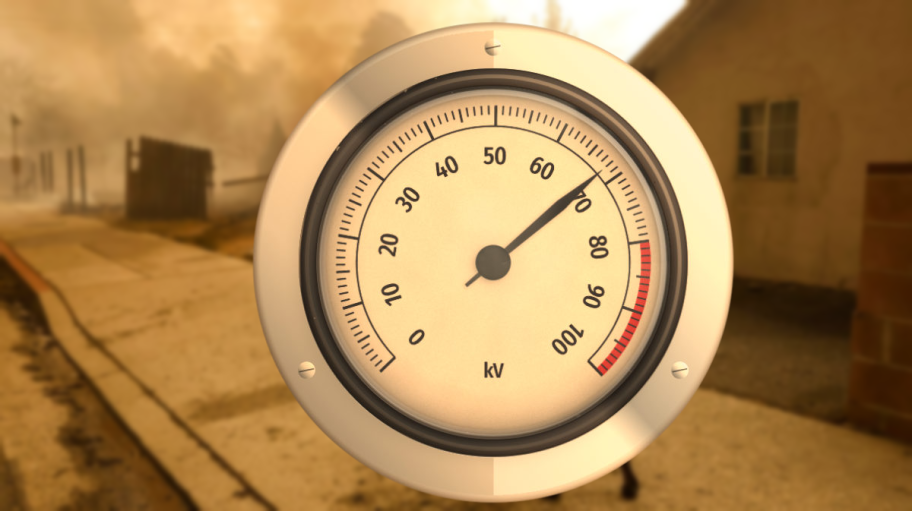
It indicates **68** kV
